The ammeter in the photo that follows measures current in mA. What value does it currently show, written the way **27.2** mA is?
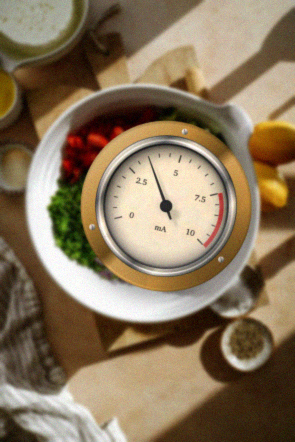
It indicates **3.5** mA
